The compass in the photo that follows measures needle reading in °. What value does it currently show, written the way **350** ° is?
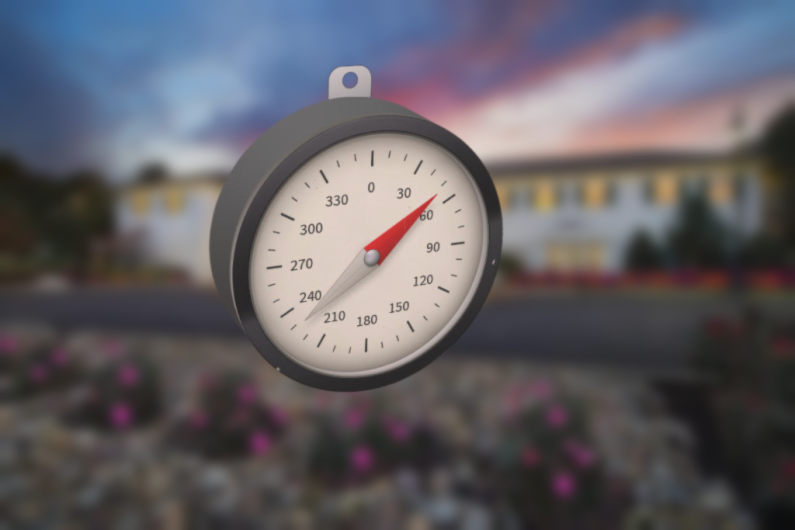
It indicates **50** °
